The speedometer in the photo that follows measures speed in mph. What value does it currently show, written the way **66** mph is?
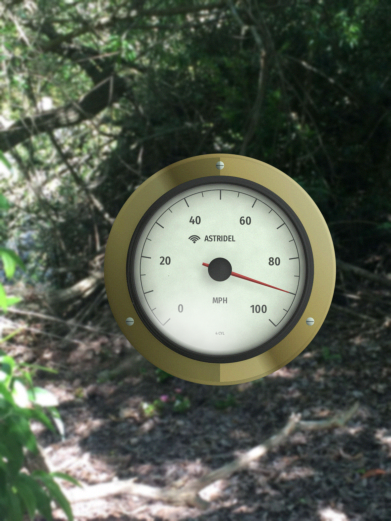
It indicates **90** mph
